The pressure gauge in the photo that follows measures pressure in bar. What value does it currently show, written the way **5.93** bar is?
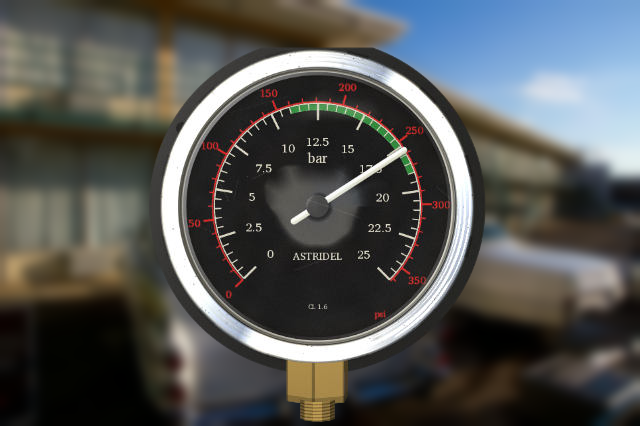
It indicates **17.75** bar
